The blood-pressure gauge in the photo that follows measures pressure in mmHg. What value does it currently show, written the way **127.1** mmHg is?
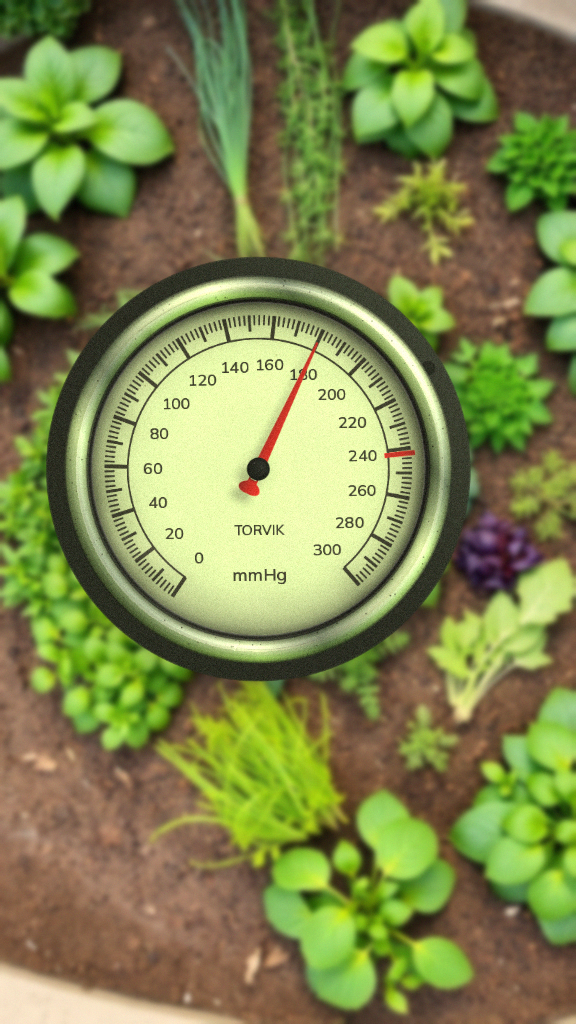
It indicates **180** mmHg
